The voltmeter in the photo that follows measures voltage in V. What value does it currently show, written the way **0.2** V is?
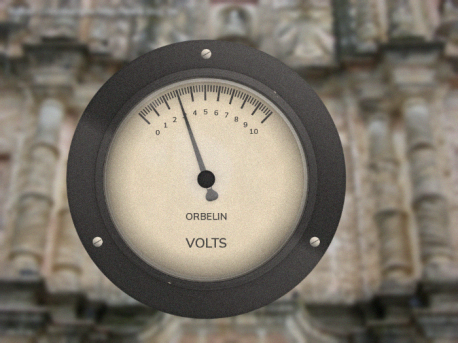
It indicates **3** V
